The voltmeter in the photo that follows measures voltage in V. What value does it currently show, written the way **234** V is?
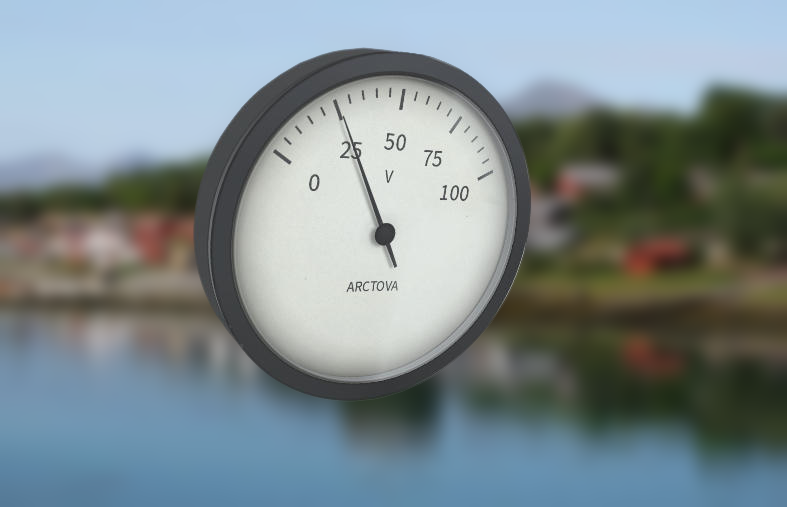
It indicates **25** V
